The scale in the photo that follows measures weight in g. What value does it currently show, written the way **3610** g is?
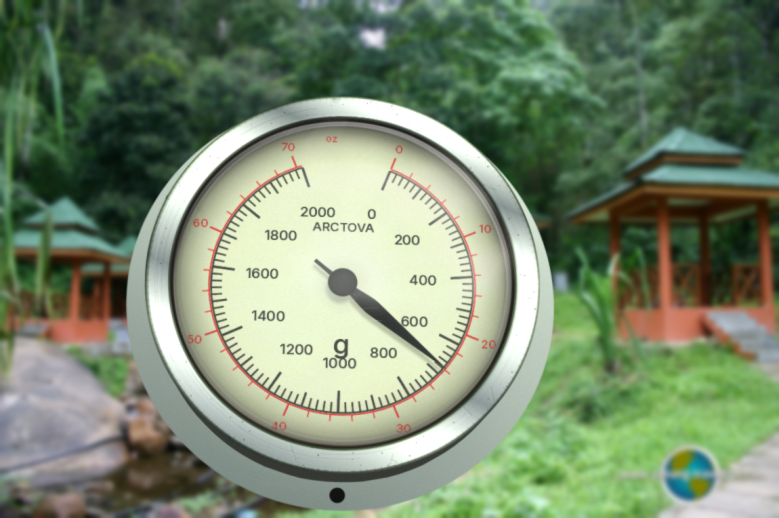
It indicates **680** g
